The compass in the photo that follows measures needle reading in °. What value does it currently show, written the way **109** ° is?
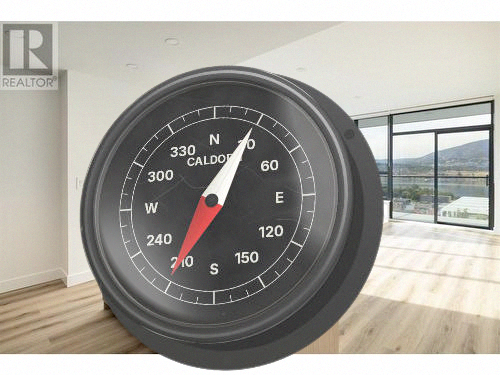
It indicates **210** °
